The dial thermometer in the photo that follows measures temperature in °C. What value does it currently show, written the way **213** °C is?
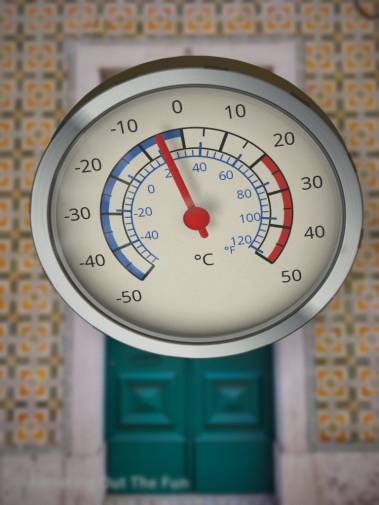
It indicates **-5** °C
